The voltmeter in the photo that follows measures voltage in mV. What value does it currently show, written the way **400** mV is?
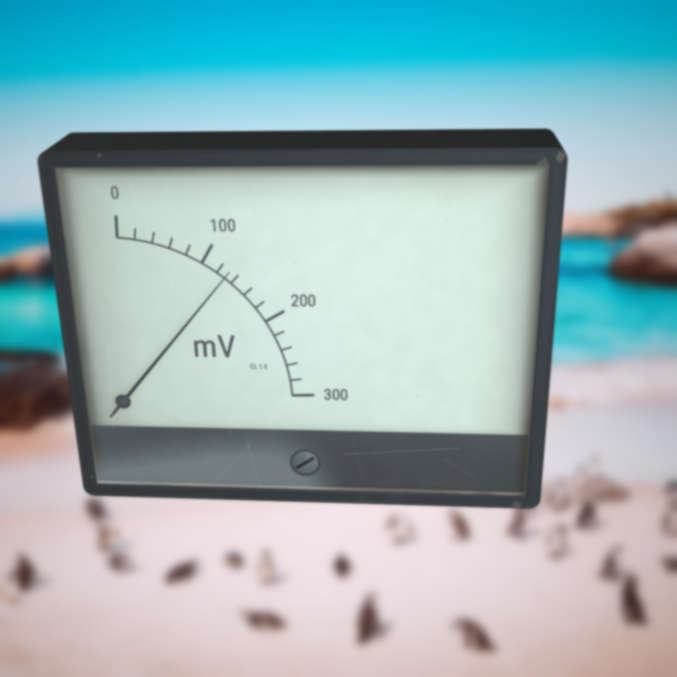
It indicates **130** mV
